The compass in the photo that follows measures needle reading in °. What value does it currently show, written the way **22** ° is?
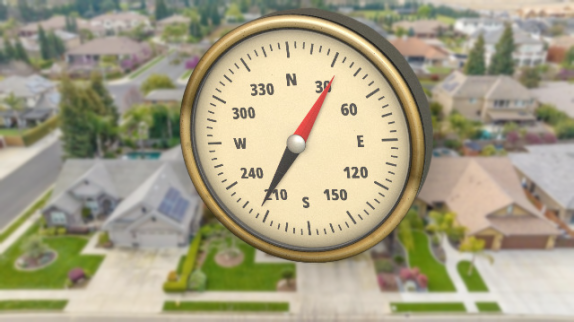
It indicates **35** °
